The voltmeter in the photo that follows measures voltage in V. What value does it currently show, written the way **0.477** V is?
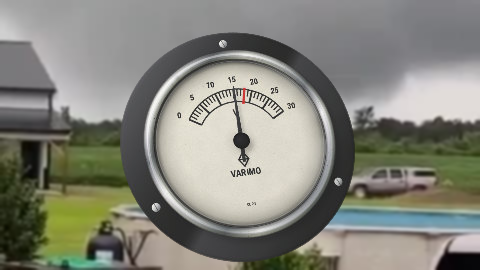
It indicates **15** V
